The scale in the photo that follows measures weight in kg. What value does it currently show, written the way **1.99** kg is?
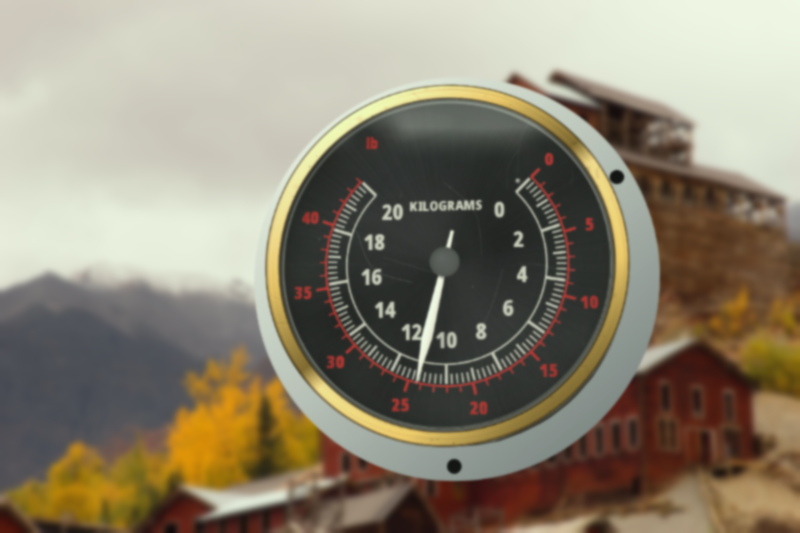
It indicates **11** kg
